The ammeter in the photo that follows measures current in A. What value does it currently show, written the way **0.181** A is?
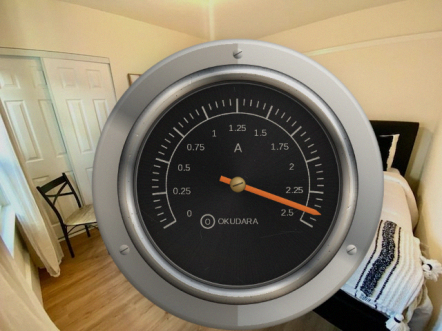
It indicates **2.4** A
